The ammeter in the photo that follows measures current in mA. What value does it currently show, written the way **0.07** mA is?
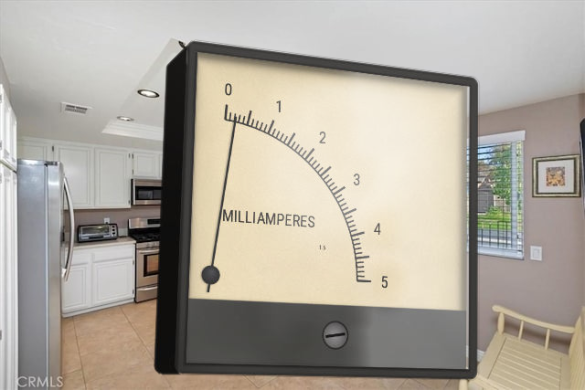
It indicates **0.2** mA
